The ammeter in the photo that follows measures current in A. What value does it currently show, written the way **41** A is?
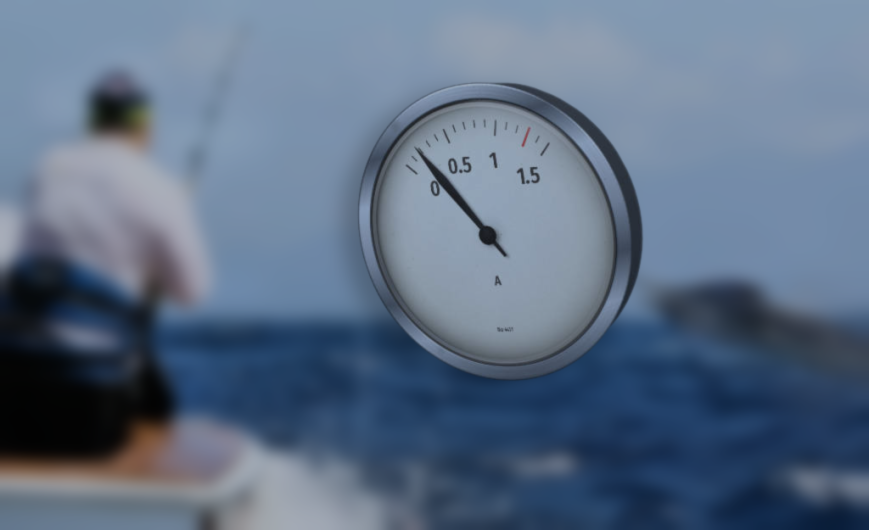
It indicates **0.2** A
